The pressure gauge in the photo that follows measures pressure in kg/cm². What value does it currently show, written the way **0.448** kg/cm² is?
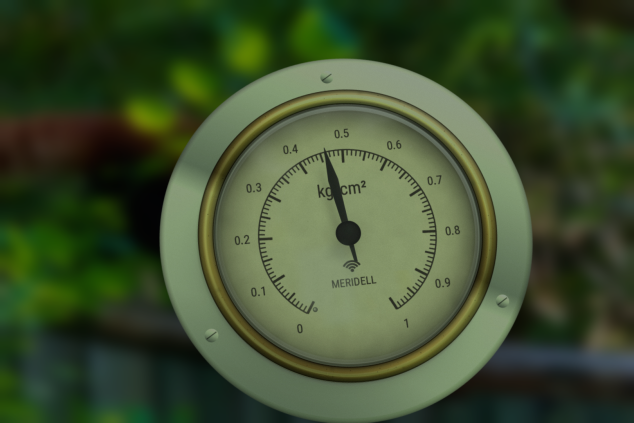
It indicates **0.46** kg/cm²
